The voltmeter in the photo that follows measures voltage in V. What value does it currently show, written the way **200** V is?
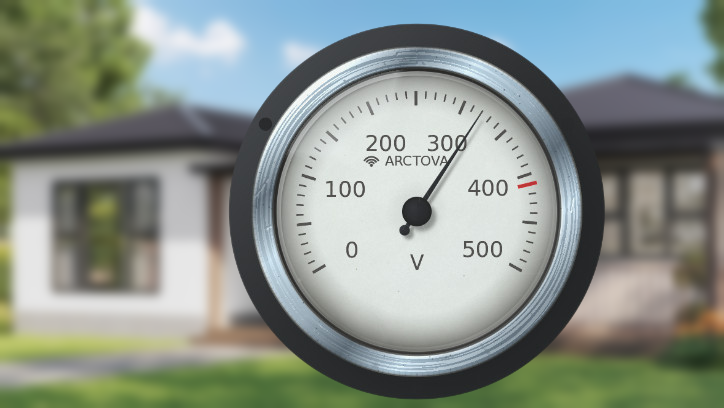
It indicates **320** V
